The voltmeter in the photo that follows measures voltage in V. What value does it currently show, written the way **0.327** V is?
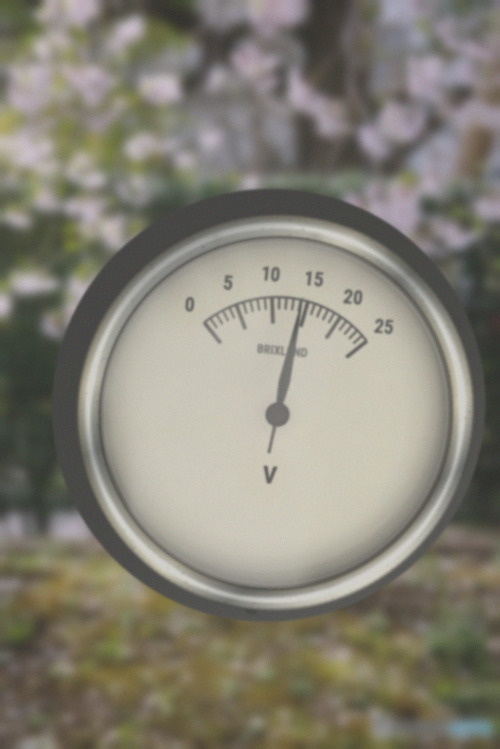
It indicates **14** V
